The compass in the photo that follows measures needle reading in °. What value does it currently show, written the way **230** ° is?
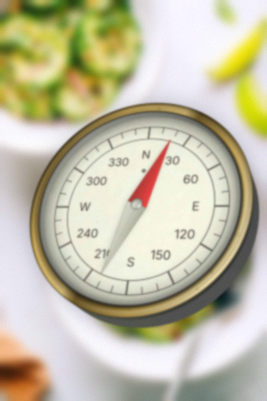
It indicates **20** °
